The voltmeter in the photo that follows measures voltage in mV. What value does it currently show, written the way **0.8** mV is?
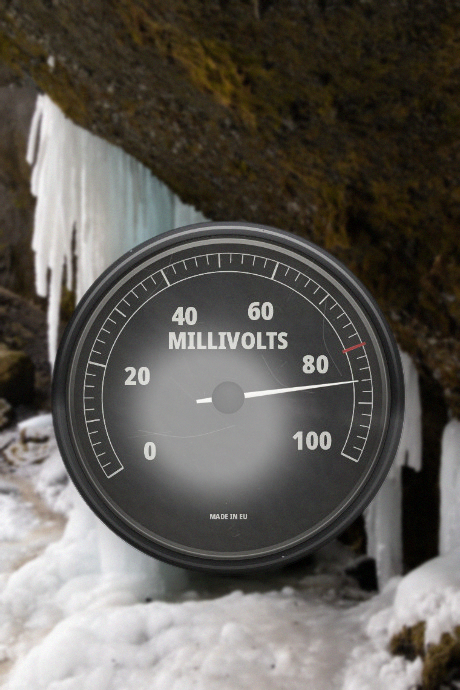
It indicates **86** mV
